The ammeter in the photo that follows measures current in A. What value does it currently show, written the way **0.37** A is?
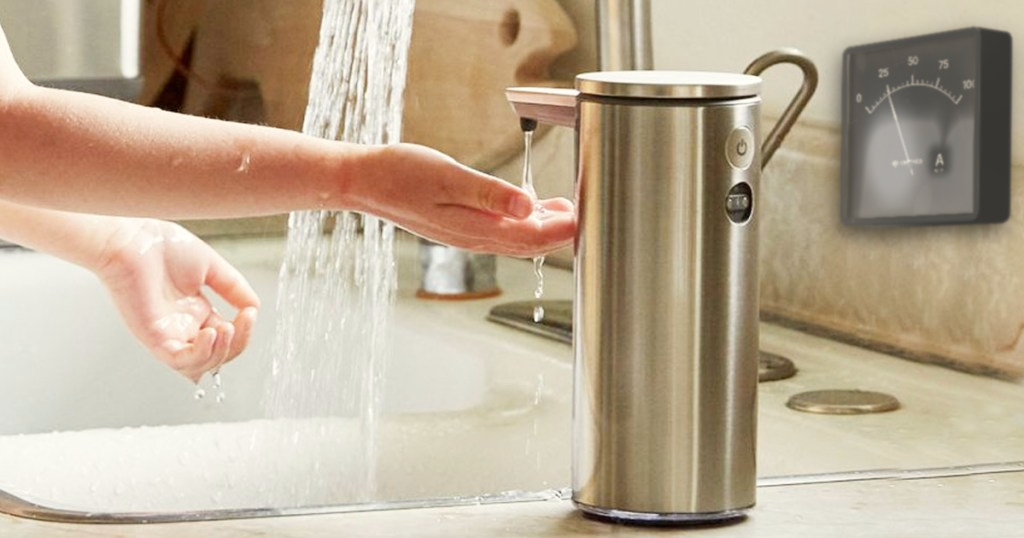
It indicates **25** A
